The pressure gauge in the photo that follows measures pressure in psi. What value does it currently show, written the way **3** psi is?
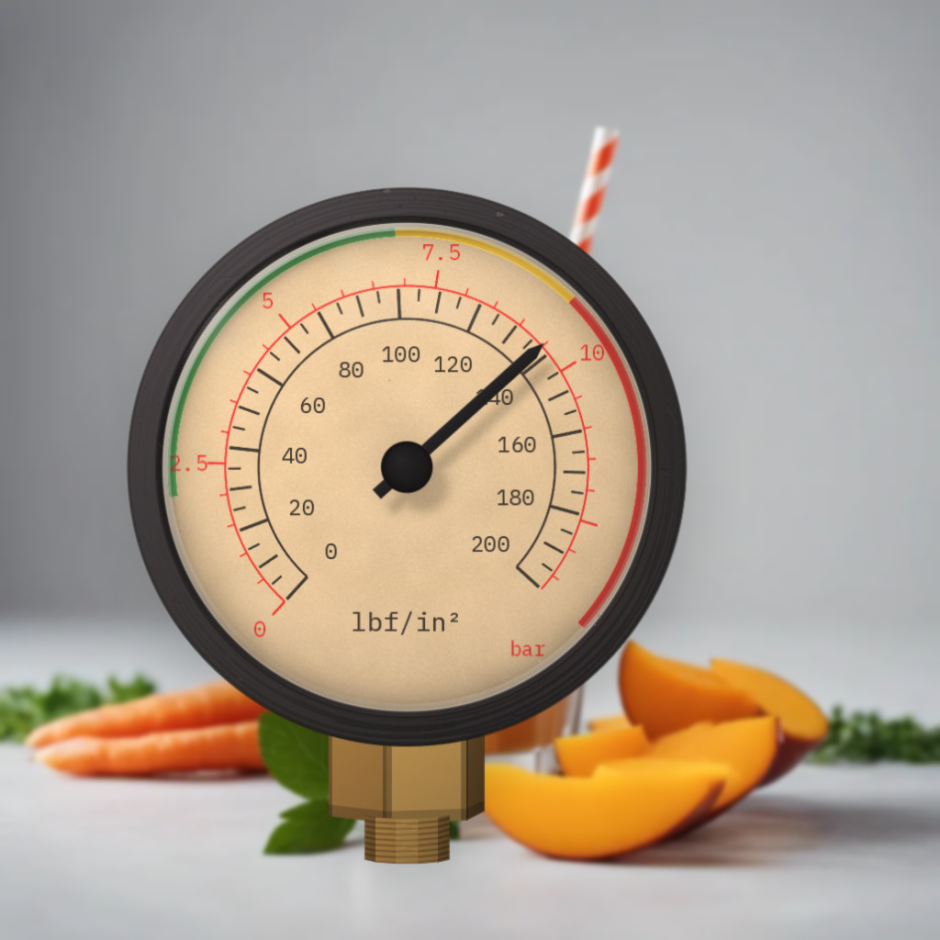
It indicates **137.5** psi
